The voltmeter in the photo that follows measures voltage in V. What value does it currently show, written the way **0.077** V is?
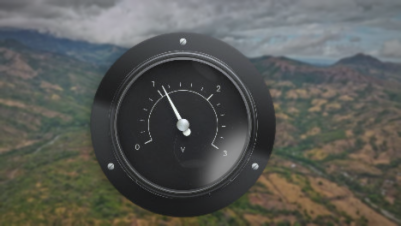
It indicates **1.1** V
